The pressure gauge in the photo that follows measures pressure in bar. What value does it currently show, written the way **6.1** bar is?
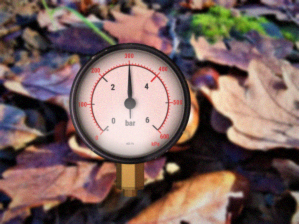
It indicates **3** bar
